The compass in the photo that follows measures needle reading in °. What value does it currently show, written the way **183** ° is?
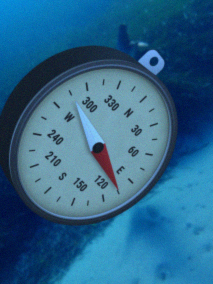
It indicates **105** °
